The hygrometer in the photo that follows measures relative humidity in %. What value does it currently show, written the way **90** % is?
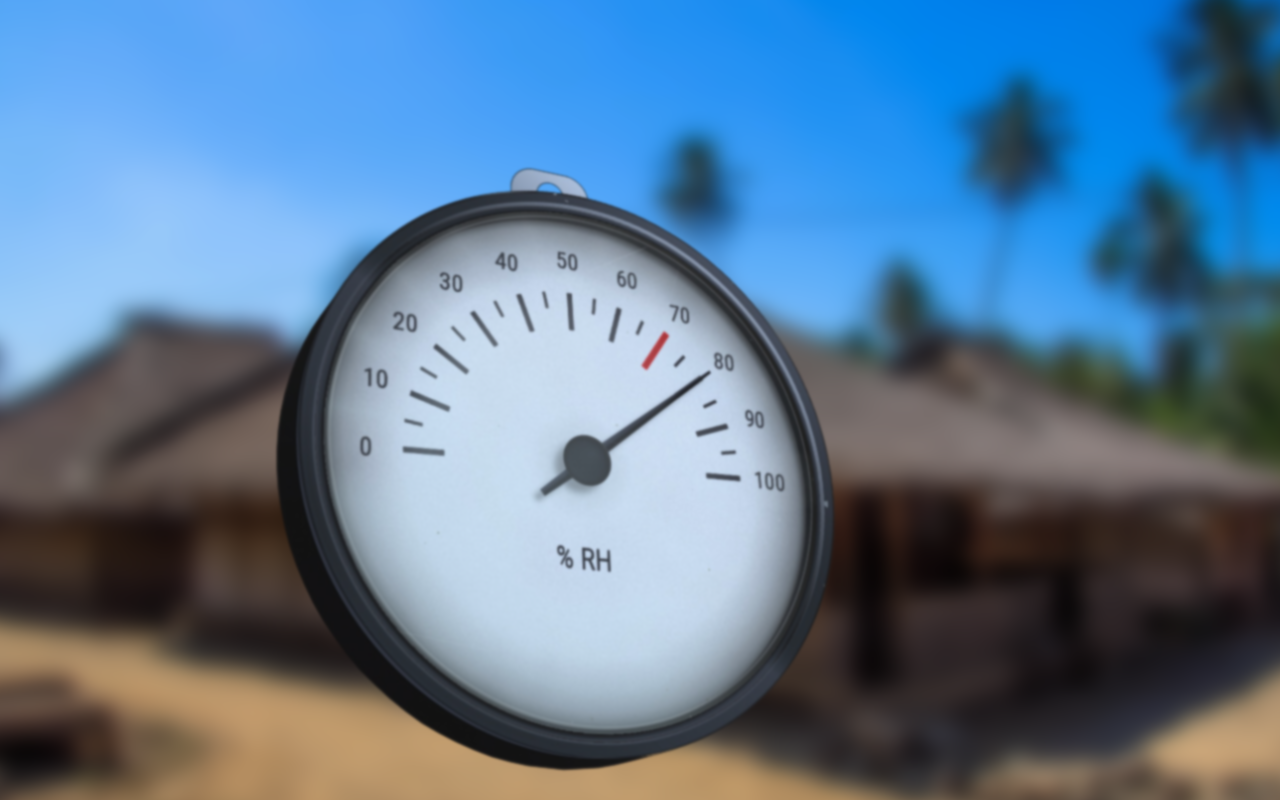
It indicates **80** %
